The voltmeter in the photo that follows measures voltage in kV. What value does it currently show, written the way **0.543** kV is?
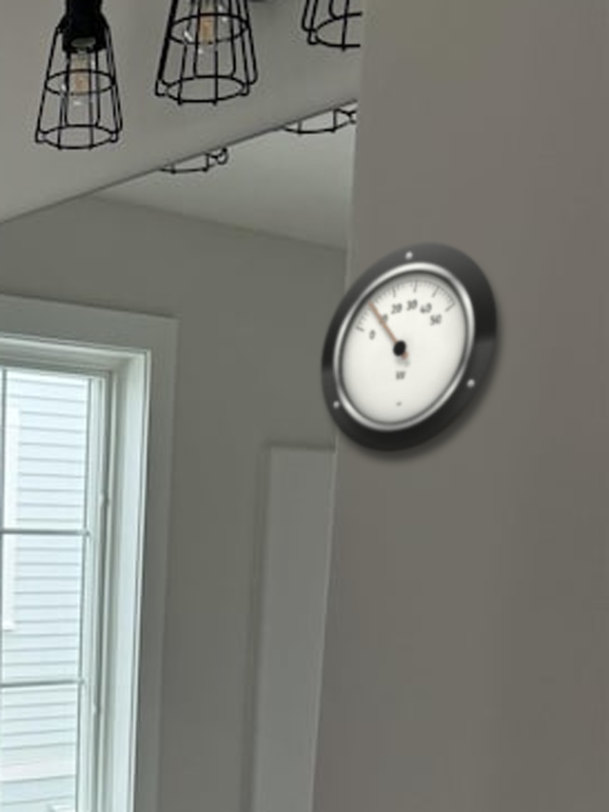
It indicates **10** kV
